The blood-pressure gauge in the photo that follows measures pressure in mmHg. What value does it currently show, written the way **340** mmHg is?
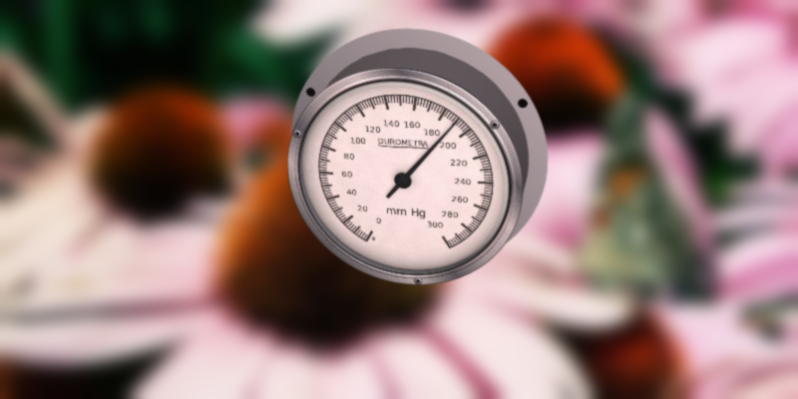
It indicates **190** mmHg
